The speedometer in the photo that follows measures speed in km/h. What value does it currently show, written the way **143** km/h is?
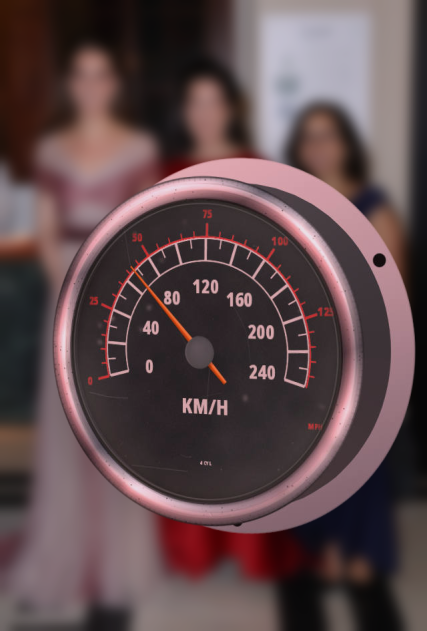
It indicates **70** km/h
